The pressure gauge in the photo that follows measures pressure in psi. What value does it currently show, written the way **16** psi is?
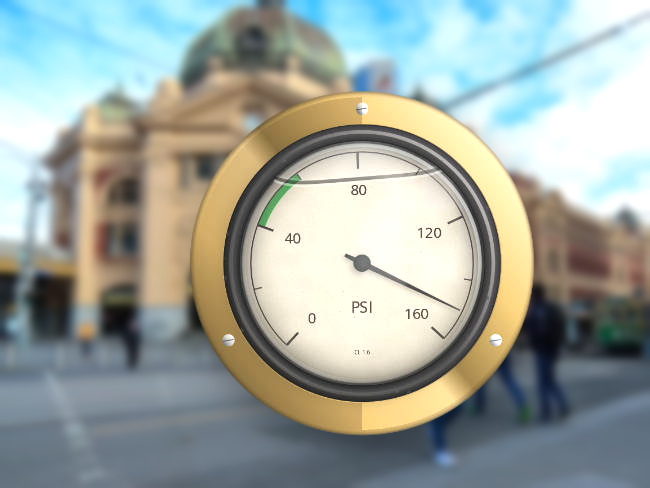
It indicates **150** psi
